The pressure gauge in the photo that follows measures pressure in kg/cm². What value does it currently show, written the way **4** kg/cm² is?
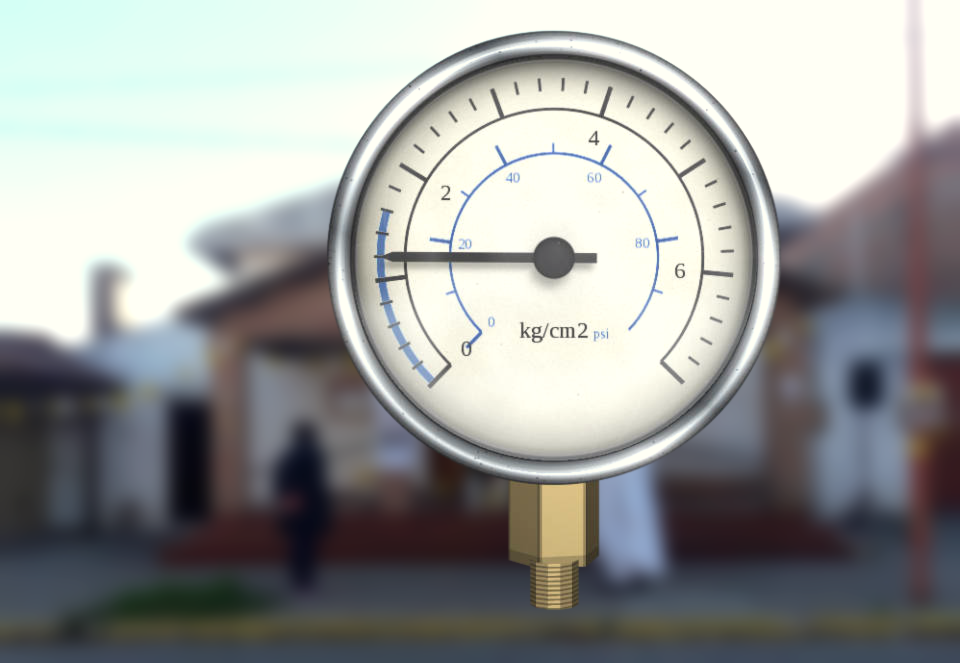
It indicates **1.2** kg/cm²
